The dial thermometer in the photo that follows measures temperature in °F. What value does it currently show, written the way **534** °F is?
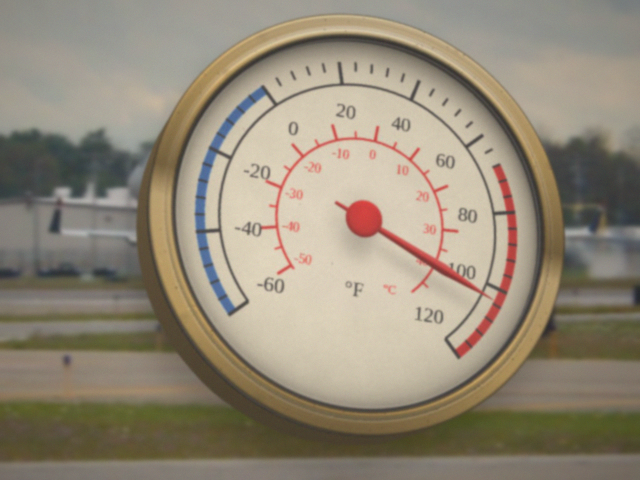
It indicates **104** °F
